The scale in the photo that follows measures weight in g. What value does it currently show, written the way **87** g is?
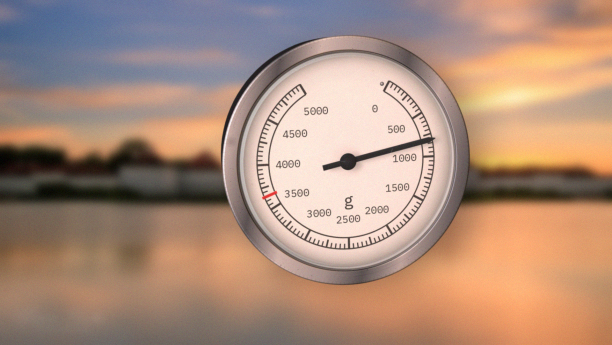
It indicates **800** g
